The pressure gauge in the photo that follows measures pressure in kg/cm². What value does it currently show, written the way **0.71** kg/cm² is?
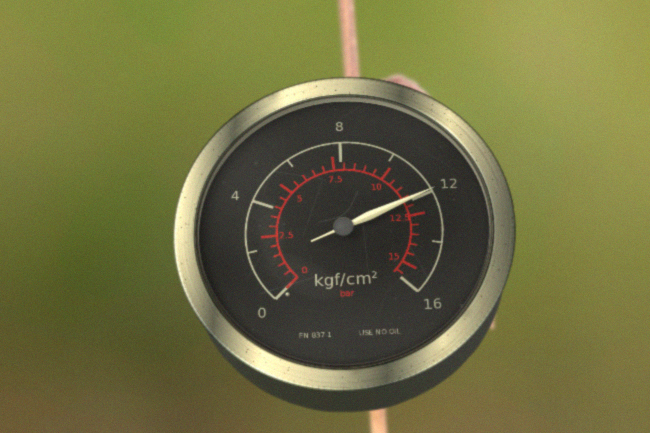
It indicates **12** kg/cm²
